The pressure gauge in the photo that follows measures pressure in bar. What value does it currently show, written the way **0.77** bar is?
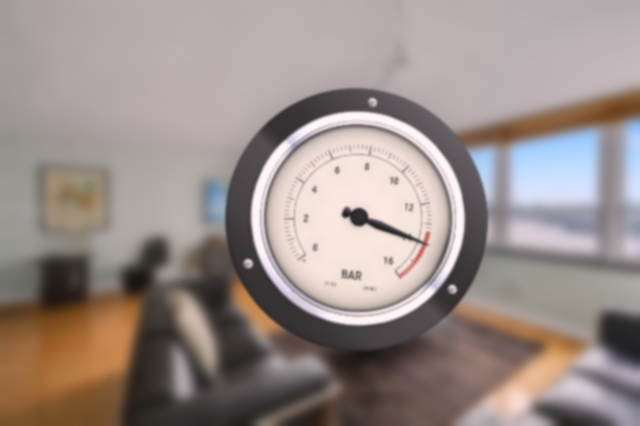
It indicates **14** bar
